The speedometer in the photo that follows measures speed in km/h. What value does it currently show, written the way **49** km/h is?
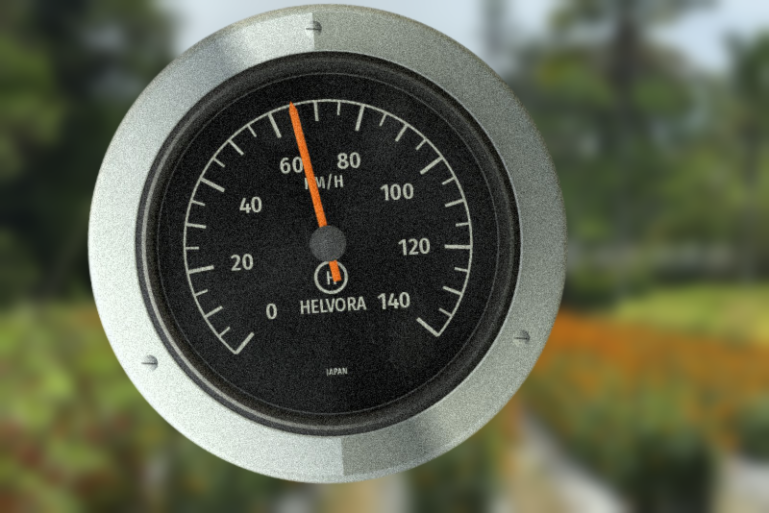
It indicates **65** km/h
